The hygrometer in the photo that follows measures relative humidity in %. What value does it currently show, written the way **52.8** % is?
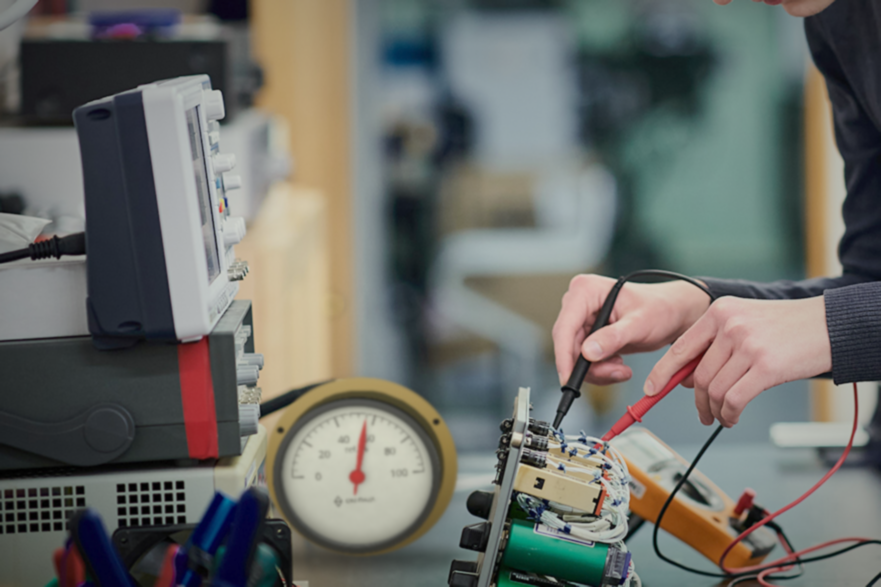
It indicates **56** %
